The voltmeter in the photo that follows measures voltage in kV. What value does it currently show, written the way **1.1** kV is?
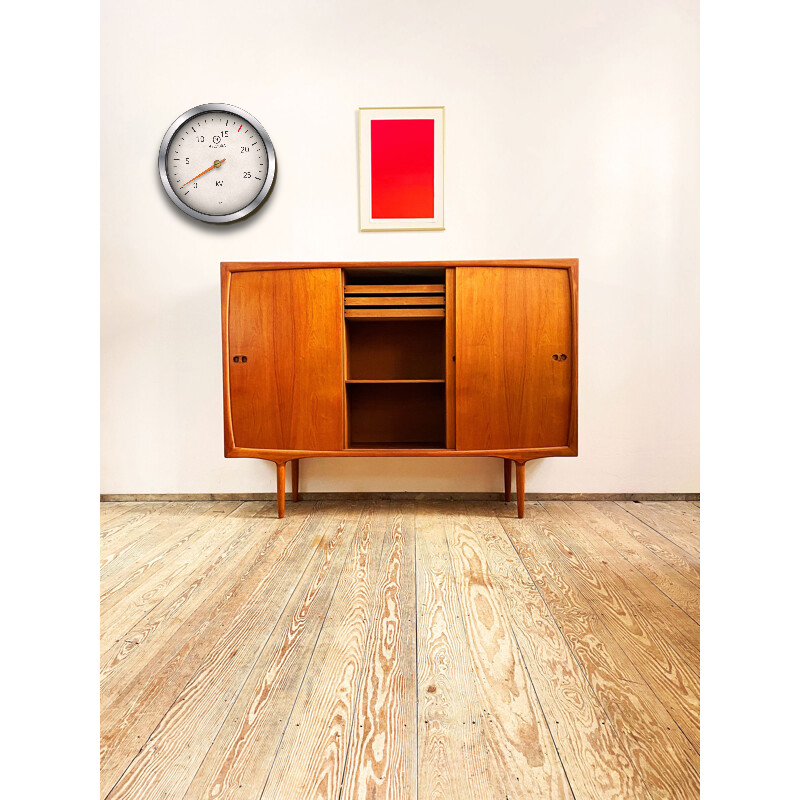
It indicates **1** kV
